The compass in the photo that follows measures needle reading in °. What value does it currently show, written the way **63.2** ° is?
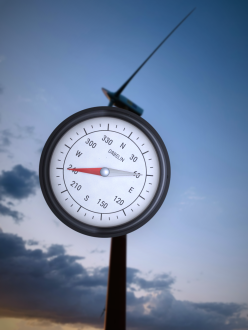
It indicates **240** °
